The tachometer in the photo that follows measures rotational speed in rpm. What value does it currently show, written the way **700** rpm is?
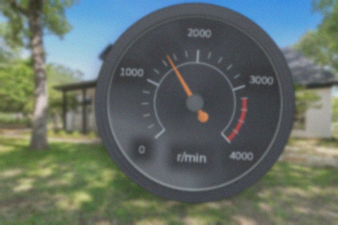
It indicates **1500** rpm
